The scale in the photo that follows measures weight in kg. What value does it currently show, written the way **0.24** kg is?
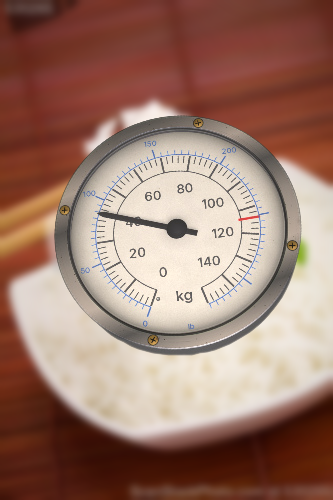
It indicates **40** kg
